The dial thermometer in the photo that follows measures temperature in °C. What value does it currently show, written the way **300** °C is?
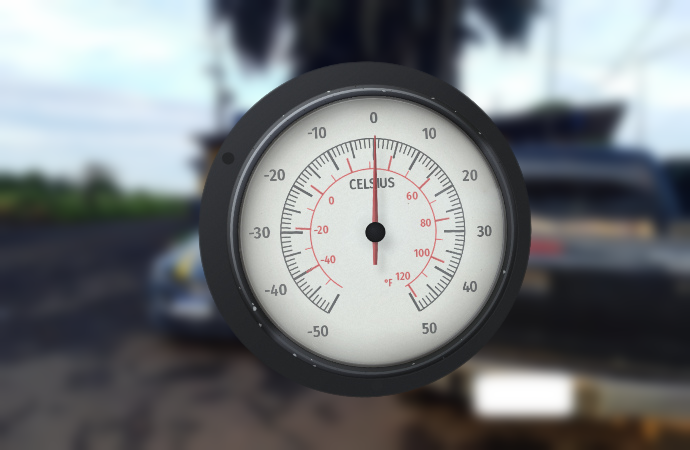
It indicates **0** °C
